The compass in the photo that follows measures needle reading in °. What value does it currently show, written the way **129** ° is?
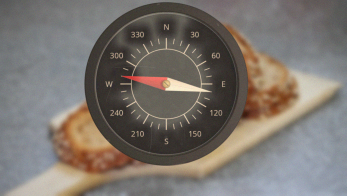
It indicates **280** °
